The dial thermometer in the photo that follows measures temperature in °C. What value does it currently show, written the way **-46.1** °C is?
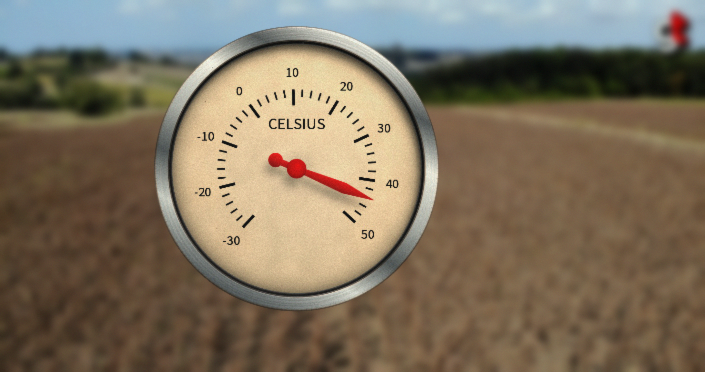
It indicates **44** °C
